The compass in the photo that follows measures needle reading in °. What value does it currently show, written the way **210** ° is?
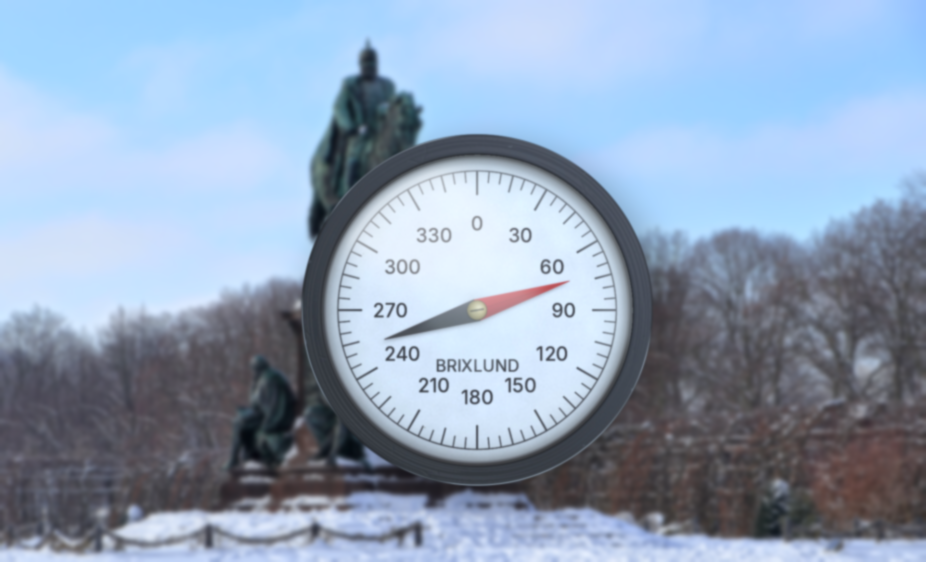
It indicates **72.5** °
